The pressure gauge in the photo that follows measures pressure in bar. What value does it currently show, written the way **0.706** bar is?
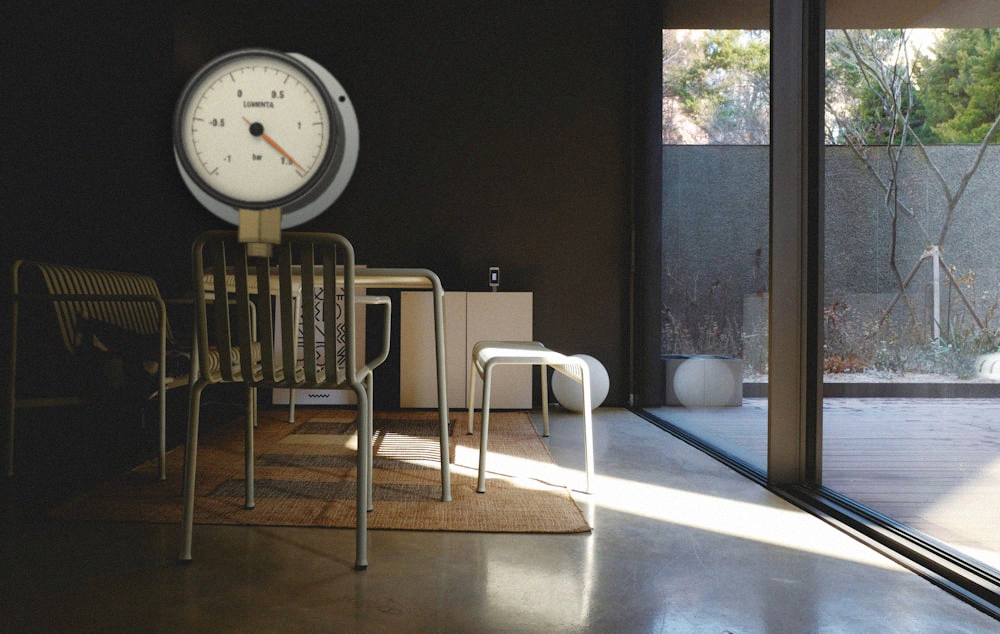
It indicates **1.45** bar
